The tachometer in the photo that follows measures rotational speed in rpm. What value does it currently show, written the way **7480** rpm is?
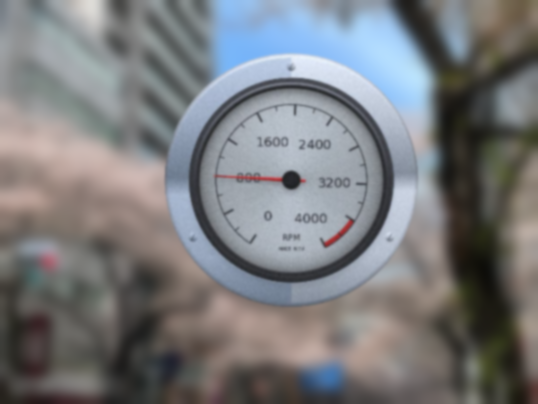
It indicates **800** rpm
